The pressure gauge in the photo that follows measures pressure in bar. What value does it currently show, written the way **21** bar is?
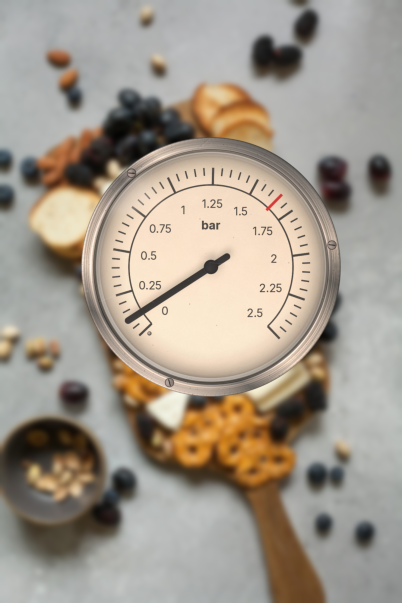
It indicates **0.1** bar
